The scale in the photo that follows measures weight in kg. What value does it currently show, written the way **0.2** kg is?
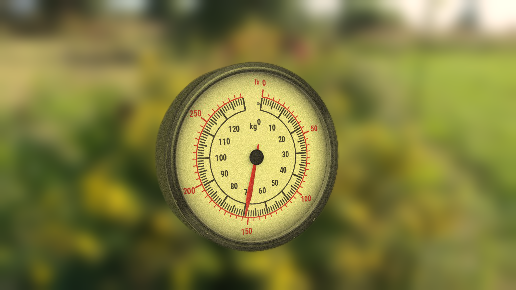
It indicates **70** kg
